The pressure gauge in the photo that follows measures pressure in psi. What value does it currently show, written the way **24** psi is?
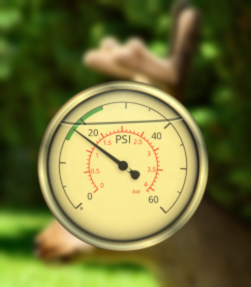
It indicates **17.5** psi
